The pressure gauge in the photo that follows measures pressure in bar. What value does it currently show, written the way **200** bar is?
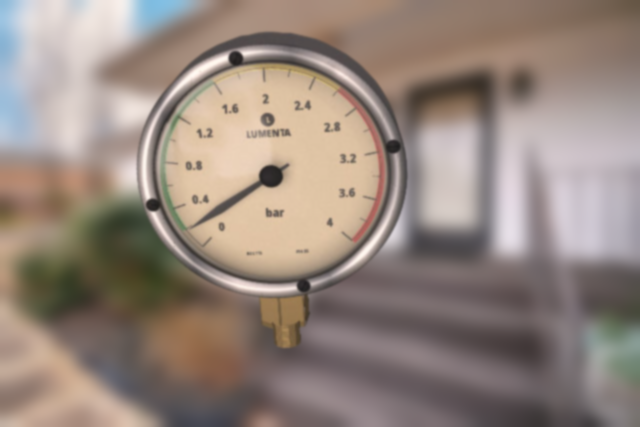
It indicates **0.2** bar
